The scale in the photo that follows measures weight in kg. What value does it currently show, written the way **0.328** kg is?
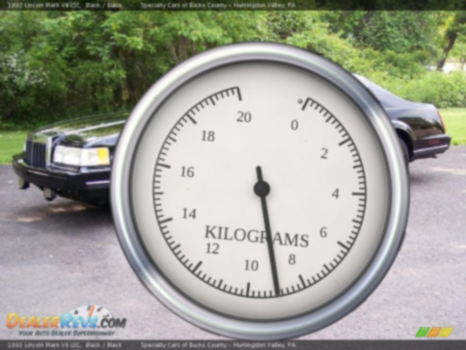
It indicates **9** kg
